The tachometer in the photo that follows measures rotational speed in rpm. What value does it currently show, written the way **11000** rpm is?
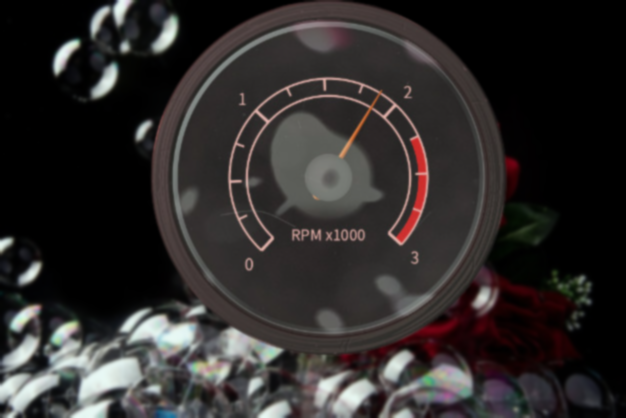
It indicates **1875** rpm
